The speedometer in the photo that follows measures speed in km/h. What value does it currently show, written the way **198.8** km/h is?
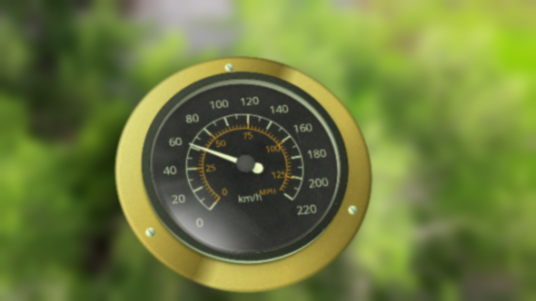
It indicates **60** km/h
